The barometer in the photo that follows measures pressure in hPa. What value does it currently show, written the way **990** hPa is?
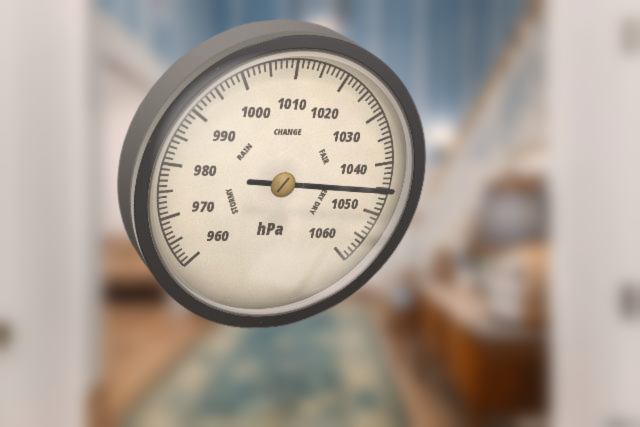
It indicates **1045** hPa
